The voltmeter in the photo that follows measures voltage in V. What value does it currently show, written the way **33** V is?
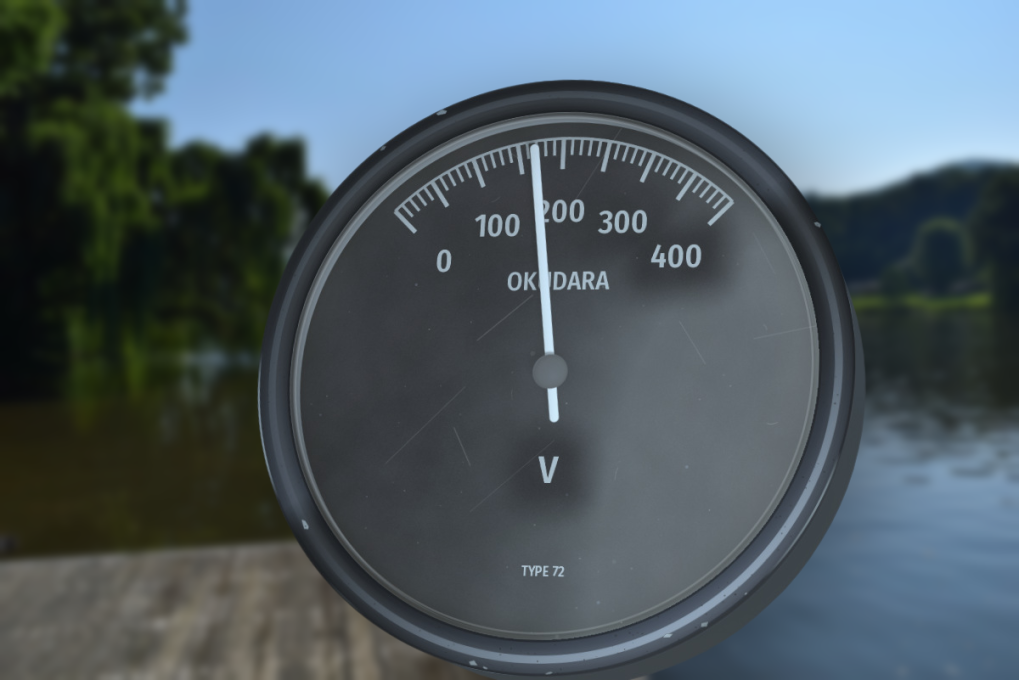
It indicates **170** V
